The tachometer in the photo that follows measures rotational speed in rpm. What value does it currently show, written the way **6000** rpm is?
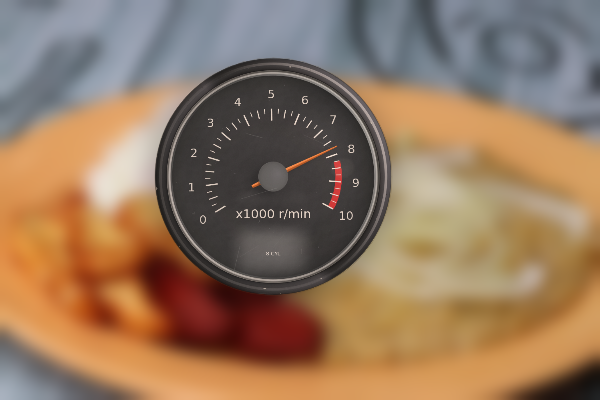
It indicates **7750** rpm
